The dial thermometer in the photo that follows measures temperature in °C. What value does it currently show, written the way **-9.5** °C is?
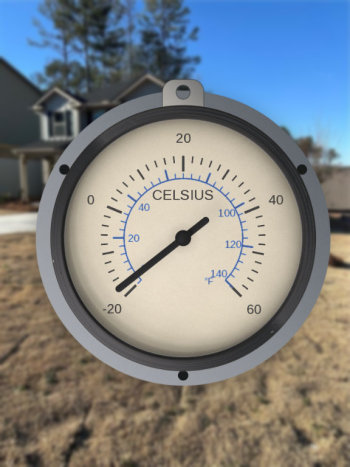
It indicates **-18** °C
